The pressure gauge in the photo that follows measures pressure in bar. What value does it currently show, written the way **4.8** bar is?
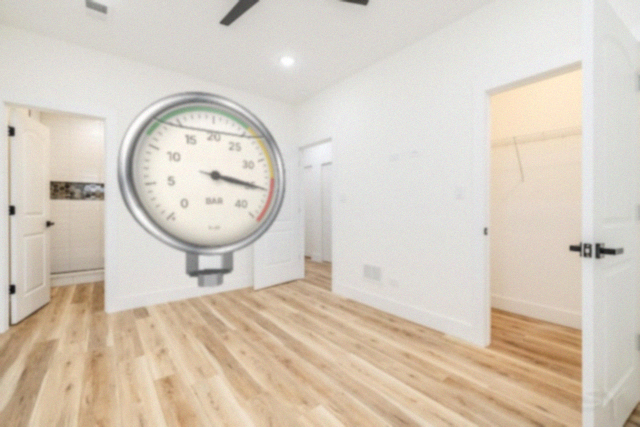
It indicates **35** bar
